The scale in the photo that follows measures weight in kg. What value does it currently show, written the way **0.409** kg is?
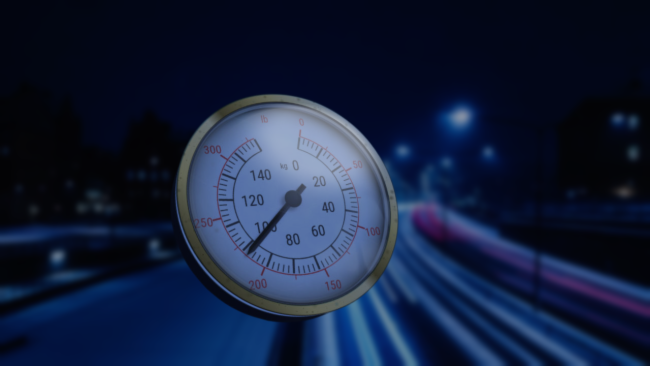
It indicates **98** kg
